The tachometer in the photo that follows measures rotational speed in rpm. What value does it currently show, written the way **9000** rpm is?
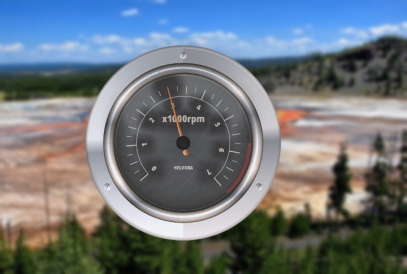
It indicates **3000** rpm
